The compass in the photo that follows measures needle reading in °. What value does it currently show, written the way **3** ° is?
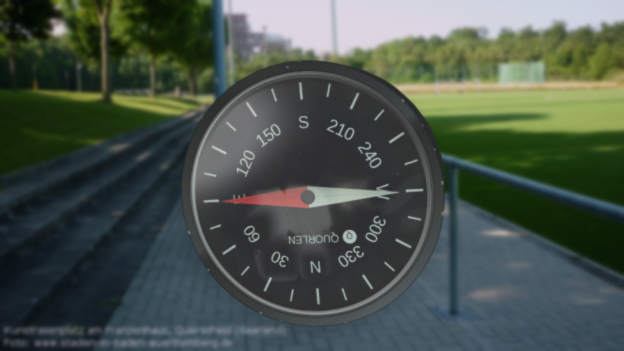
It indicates **90** °
